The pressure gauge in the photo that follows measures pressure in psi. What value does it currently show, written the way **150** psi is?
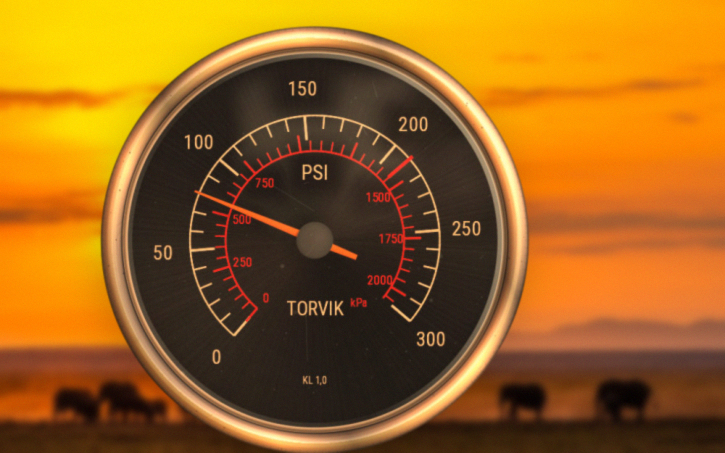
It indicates **80** psi
